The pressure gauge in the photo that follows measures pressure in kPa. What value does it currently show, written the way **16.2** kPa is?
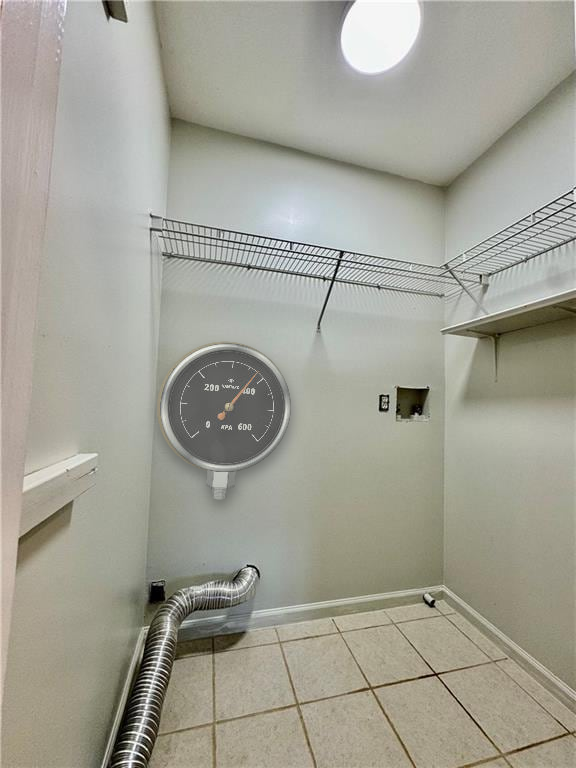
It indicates **375** kPa
